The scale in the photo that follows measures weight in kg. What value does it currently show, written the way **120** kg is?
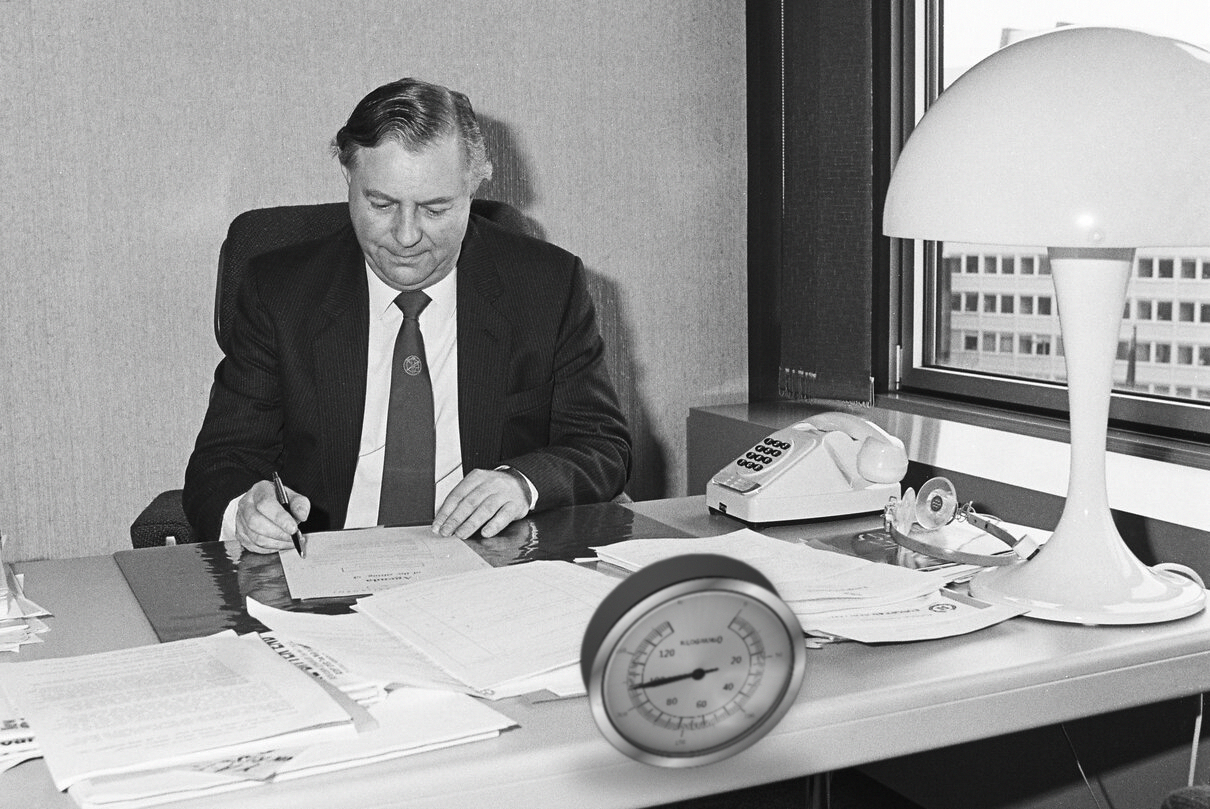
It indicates **100** kg
